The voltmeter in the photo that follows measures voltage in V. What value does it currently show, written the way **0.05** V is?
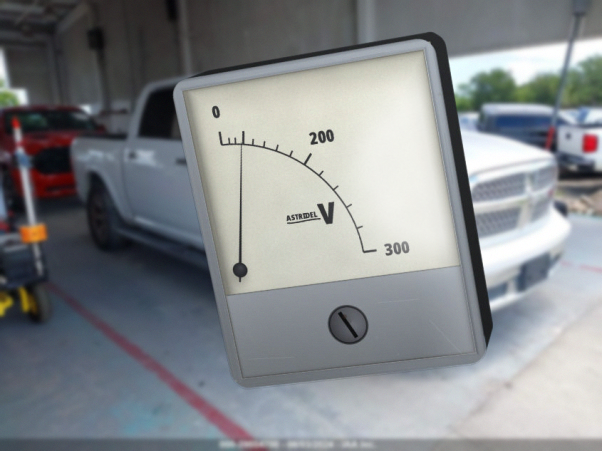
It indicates **100** V
